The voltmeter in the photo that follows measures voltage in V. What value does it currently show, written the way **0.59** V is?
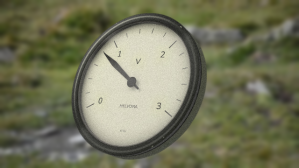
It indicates **0.8** V
